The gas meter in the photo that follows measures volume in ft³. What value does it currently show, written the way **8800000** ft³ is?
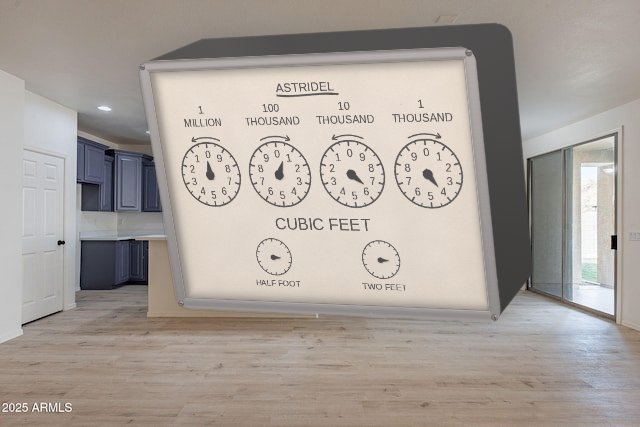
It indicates **6400** ft³
